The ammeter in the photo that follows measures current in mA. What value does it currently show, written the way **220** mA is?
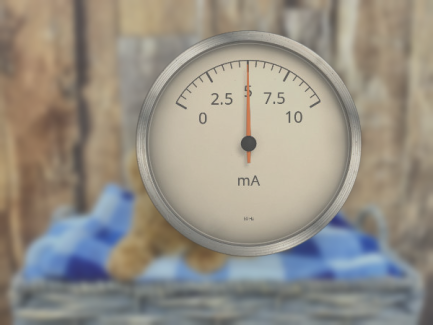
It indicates **5** mA
